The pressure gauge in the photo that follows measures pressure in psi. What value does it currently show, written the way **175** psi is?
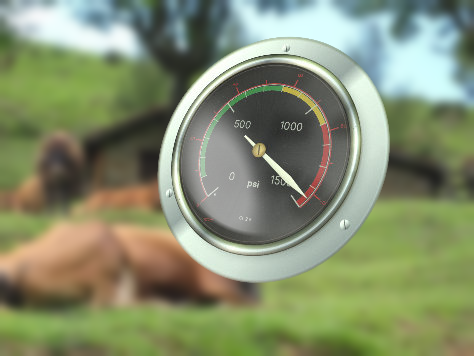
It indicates **1450** psi
